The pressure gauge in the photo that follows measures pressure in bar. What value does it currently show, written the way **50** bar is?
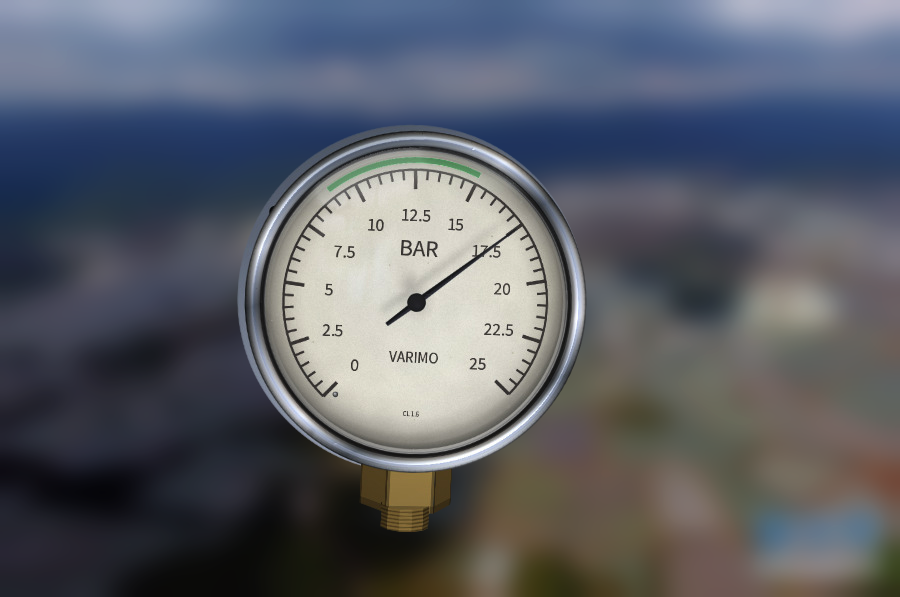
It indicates **17.5** bar
